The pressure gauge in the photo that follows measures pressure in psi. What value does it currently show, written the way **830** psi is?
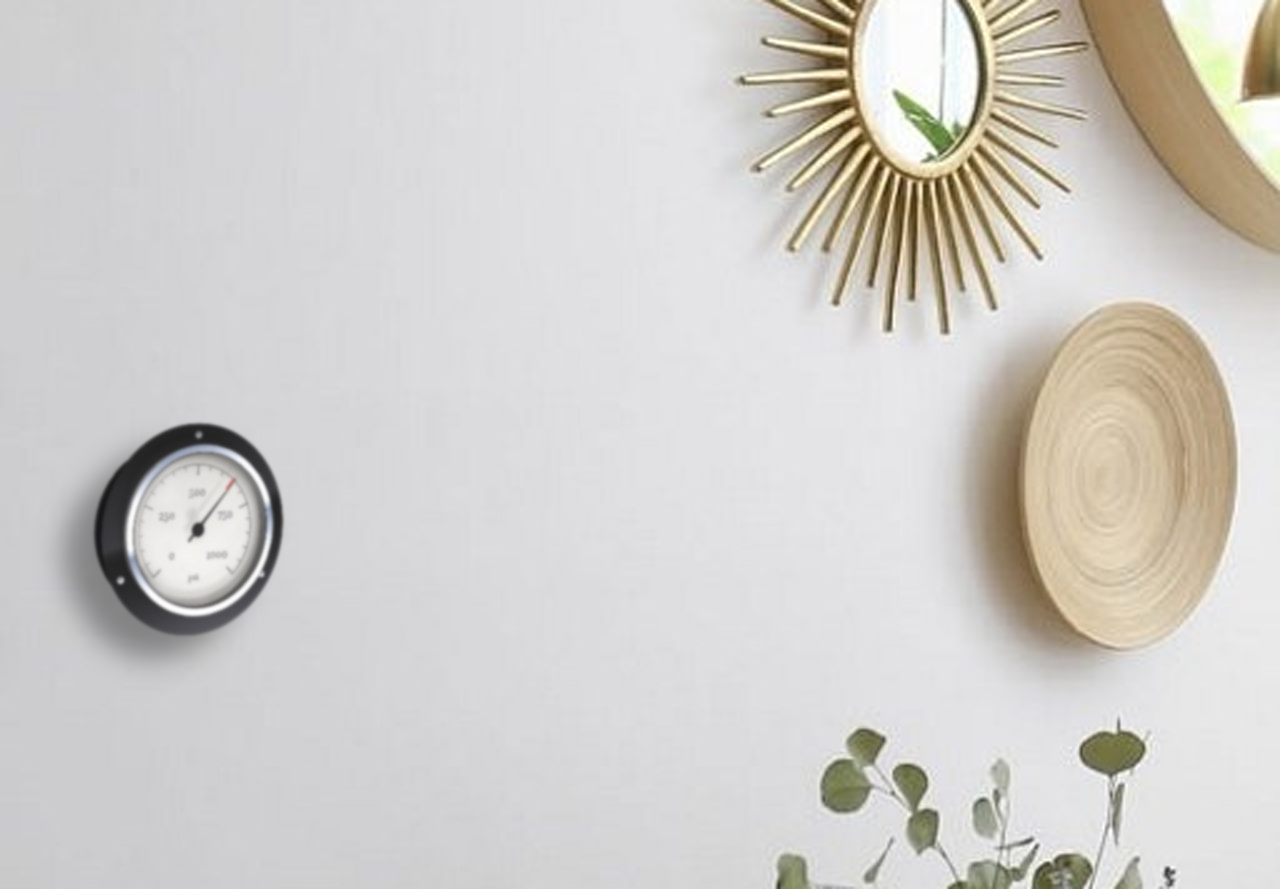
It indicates **650** psi
